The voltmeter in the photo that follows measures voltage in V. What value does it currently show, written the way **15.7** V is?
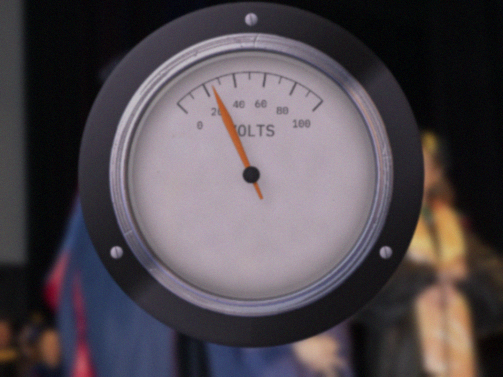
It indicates **25** V
